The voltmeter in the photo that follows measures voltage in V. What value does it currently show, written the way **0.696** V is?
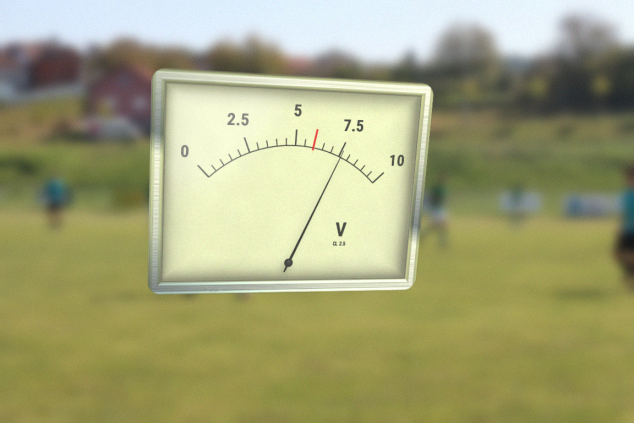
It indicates **7.5** V
